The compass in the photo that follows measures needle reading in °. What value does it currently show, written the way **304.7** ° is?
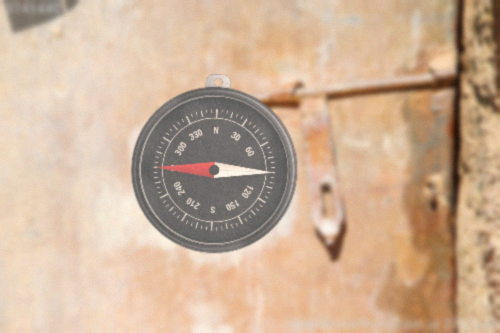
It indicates **270** °
